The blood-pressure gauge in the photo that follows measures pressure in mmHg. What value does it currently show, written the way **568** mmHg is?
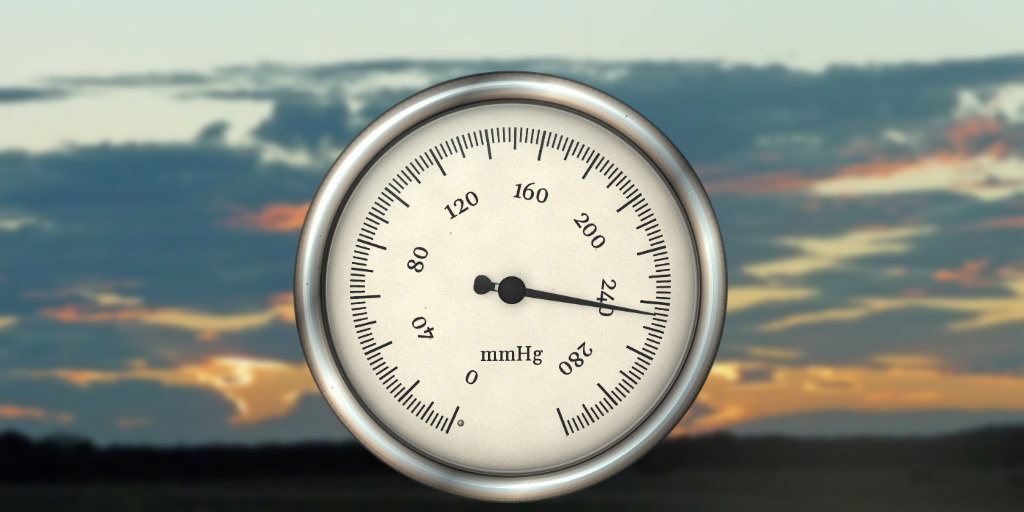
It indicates **244** mmHg
